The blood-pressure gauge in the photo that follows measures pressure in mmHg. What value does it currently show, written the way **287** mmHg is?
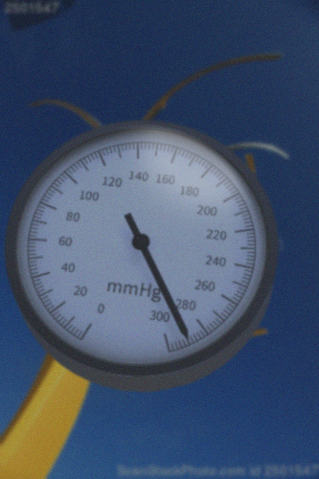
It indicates **290** mmHg
